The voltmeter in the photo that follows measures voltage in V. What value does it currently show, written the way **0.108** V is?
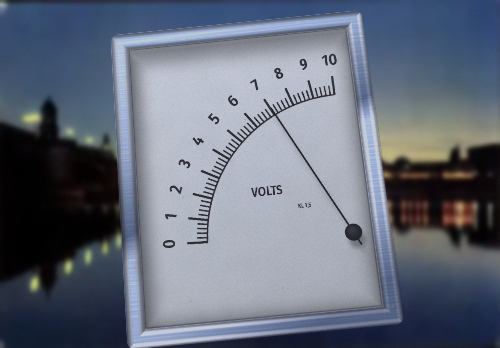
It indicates **7** V
